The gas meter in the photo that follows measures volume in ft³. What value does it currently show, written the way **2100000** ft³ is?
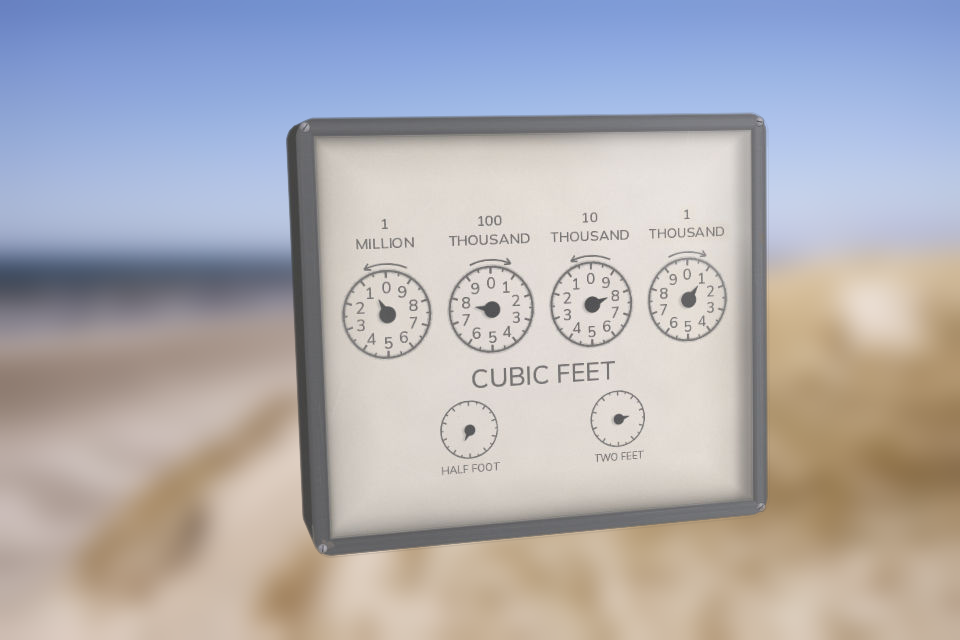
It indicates **78100** ft³
